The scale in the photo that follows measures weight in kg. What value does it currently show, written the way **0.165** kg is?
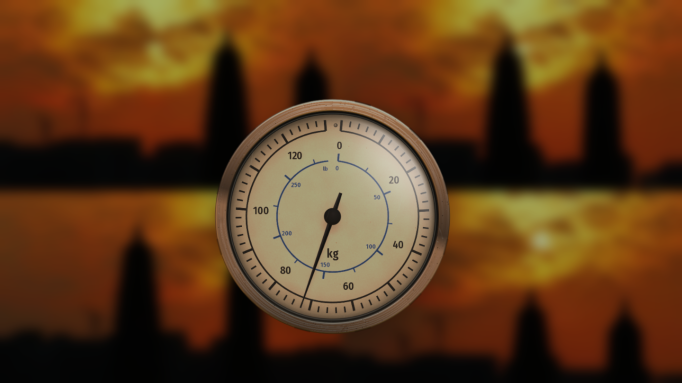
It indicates **72** kg
